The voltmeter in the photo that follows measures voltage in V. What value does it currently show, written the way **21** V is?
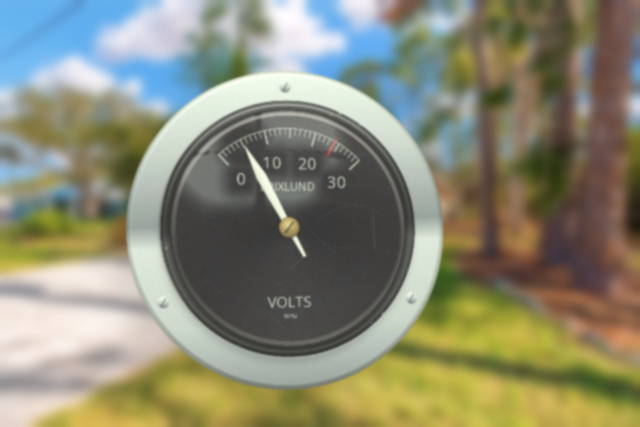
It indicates **5** V
